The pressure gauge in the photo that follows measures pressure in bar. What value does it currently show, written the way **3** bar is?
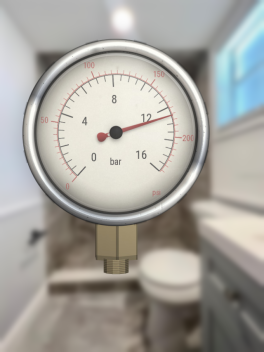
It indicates **12.5** bar
